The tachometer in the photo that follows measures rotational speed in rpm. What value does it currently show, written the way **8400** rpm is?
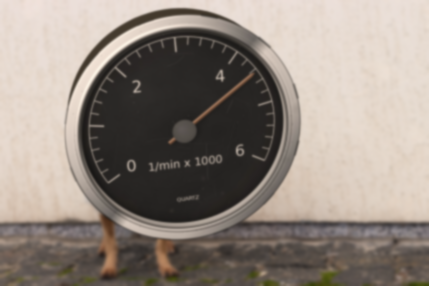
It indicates **4400** rpm
